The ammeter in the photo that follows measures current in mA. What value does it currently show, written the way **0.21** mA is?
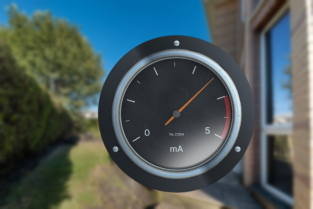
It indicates **3.5** mA
